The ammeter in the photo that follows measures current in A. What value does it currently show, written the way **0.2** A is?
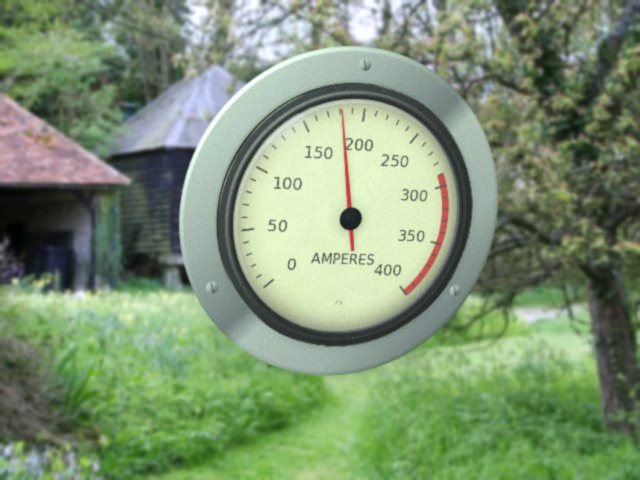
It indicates **180** A
